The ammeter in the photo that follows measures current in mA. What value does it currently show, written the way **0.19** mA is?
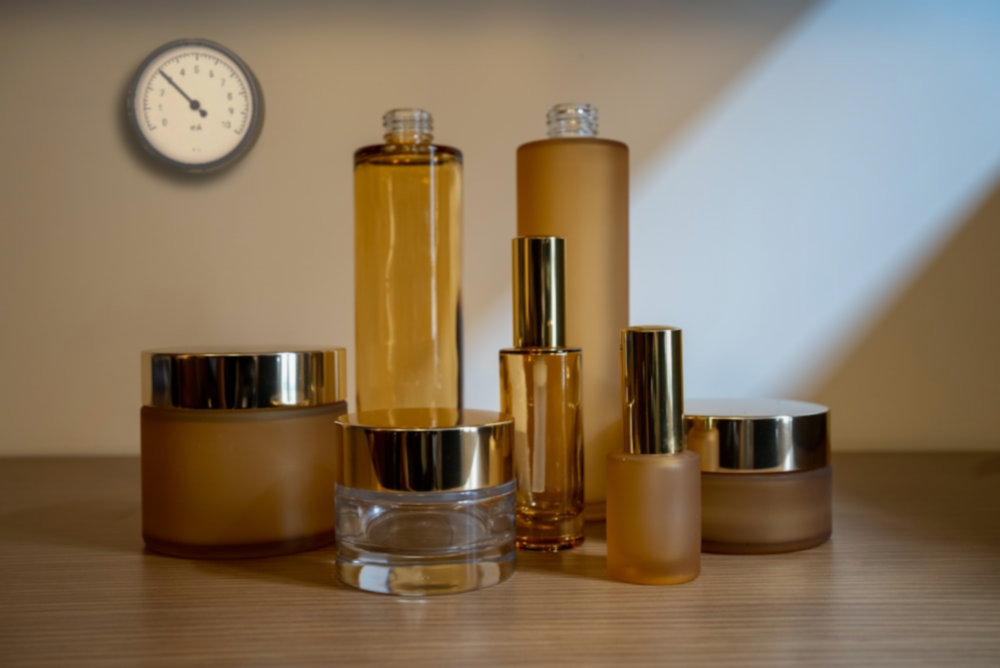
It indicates **3** mA
